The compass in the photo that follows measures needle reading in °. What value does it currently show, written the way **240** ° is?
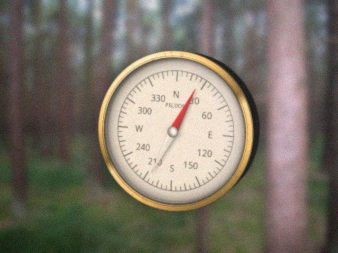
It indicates **25** °
